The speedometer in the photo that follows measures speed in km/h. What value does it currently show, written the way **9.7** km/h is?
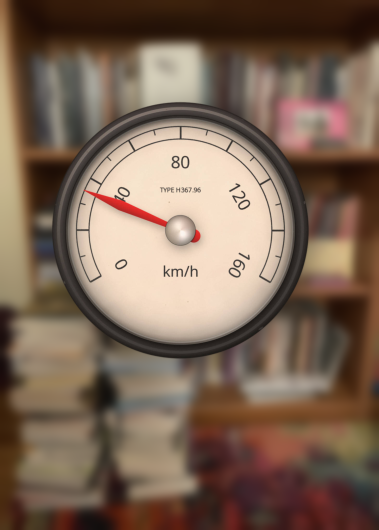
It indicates **35** km/h
